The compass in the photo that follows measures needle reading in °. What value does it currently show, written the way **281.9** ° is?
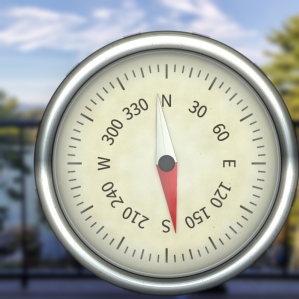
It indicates **172.5** °
